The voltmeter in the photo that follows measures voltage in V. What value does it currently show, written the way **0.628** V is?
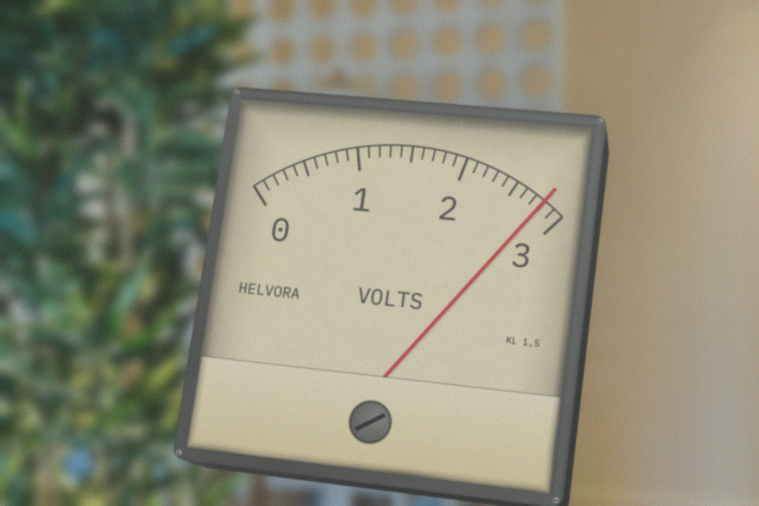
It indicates **2.8** V
